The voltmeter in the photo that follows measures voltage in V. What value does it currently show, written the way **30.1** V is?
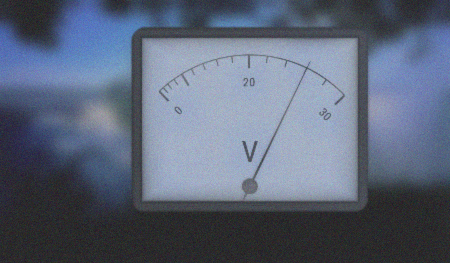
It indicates **26** V
